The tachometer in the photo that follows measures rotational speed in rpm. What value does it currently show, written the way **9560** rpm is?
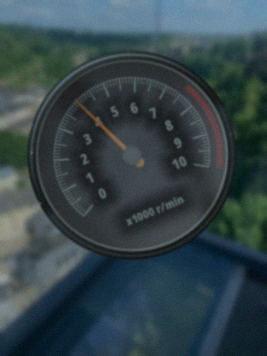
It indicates **4000** rpm
